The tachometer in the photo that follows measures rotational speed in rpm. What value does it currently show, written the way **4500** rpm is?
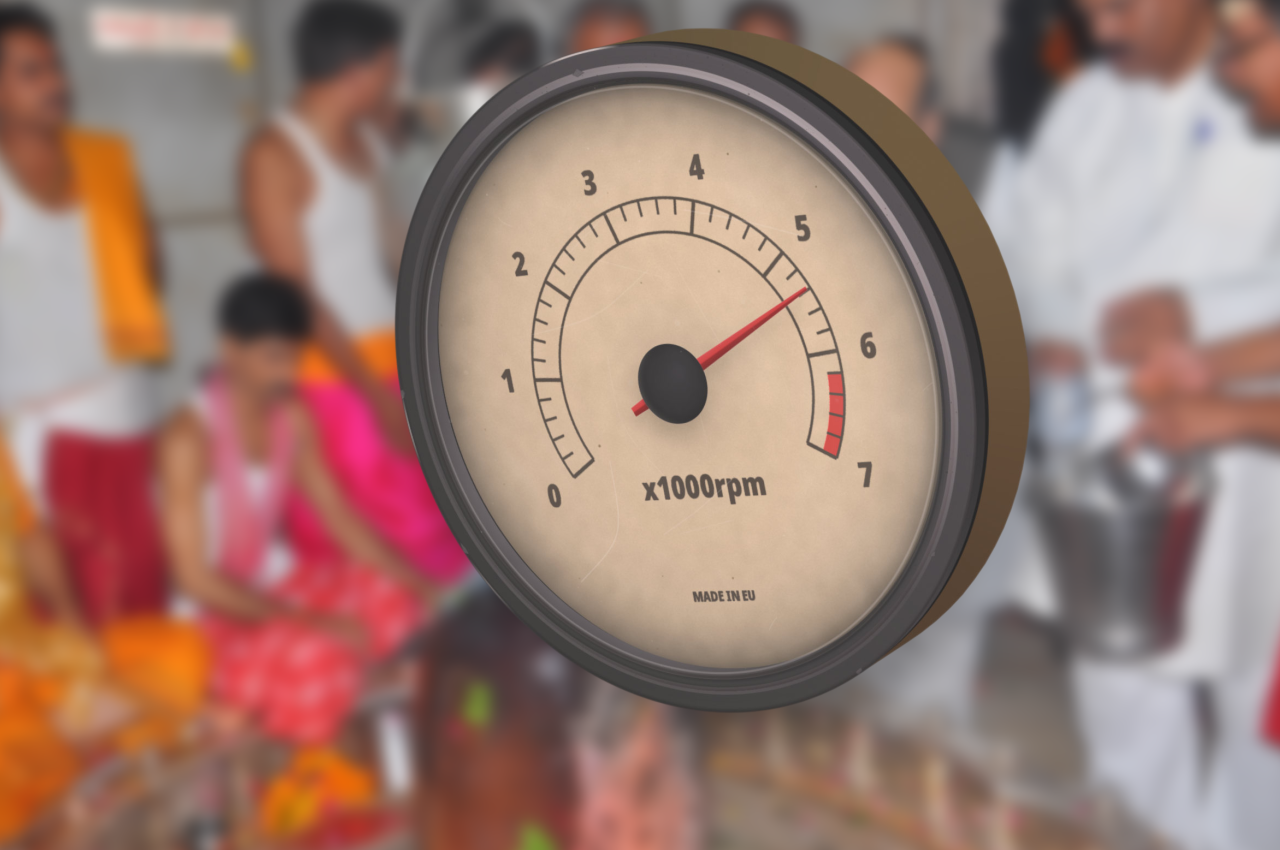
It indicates **5400** rpm
